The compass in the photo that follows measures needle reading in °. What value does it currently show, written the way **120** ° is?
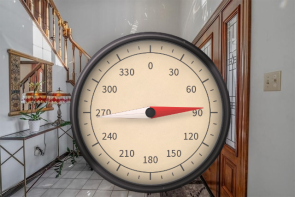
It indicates **85** °
